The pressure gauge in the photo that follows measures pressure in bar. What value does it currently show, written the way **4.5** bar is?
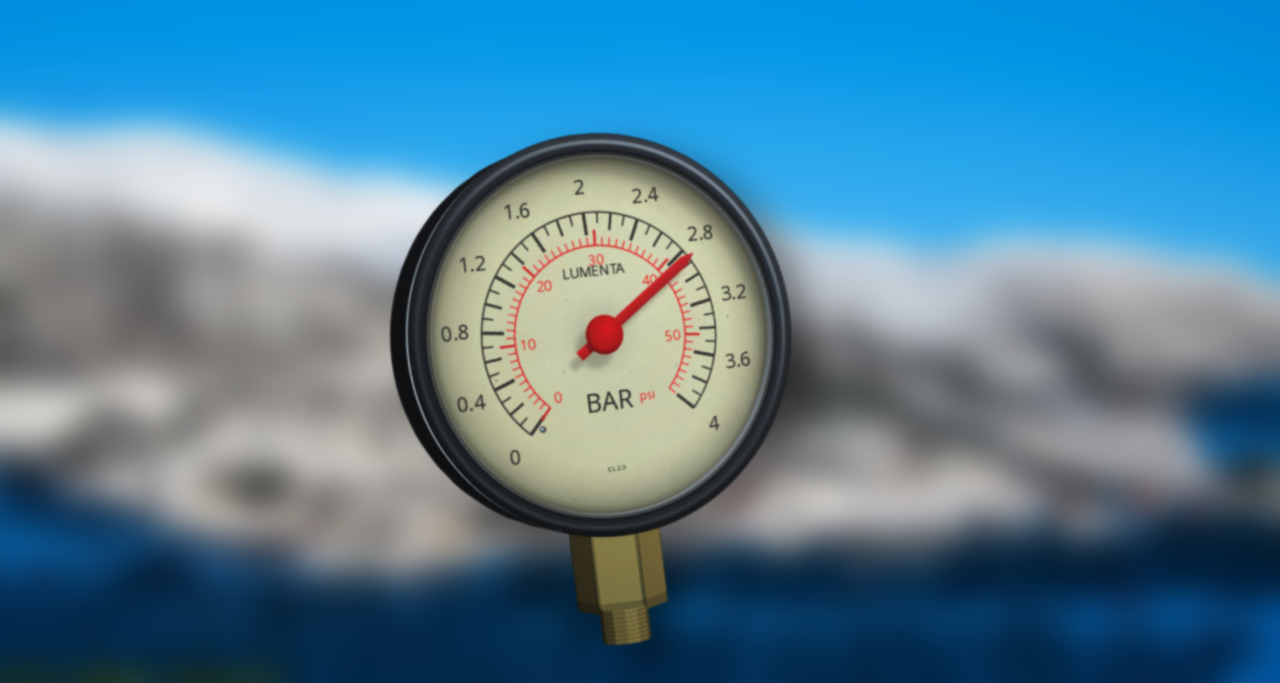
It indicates **2.85** bar
